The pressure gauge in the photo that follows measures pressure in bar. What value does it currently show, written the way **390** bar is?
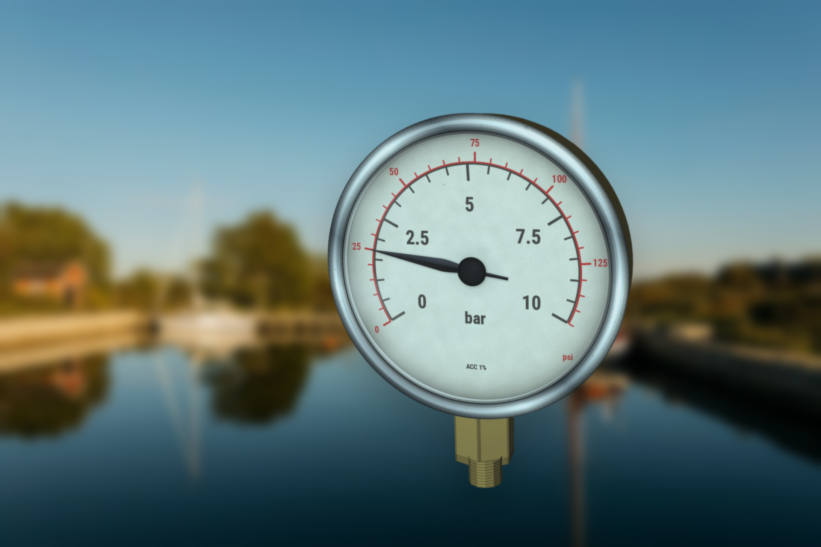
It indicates **1.75** bar
